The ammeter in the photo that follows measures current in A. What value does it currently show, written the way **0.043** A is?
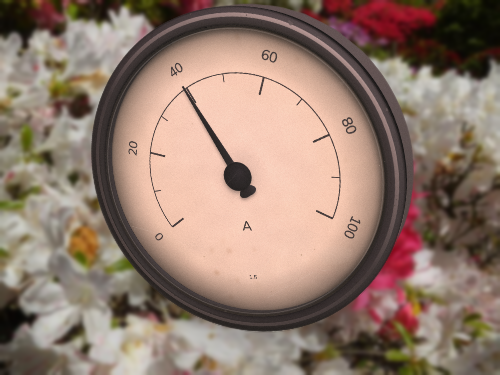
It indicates **40** A
